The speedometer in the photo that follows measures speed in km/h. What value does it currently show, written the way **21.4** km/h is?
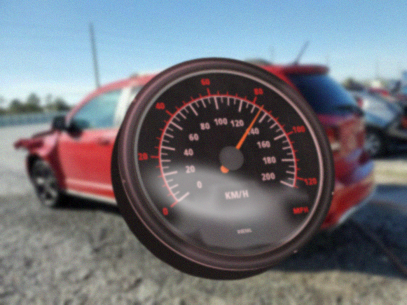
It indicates **135** km/h
